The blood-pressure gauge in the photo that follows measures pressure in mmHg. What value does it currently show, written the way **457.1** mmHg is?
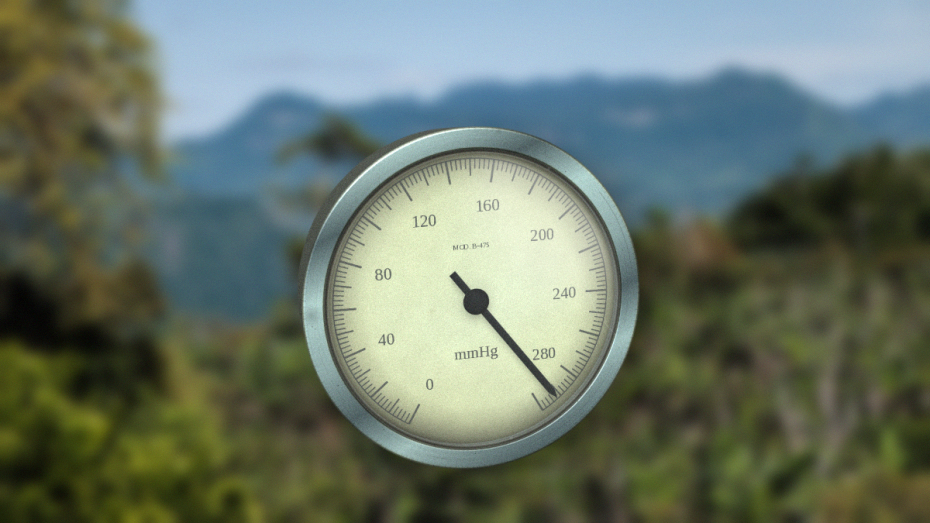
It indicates **292** mmHg
